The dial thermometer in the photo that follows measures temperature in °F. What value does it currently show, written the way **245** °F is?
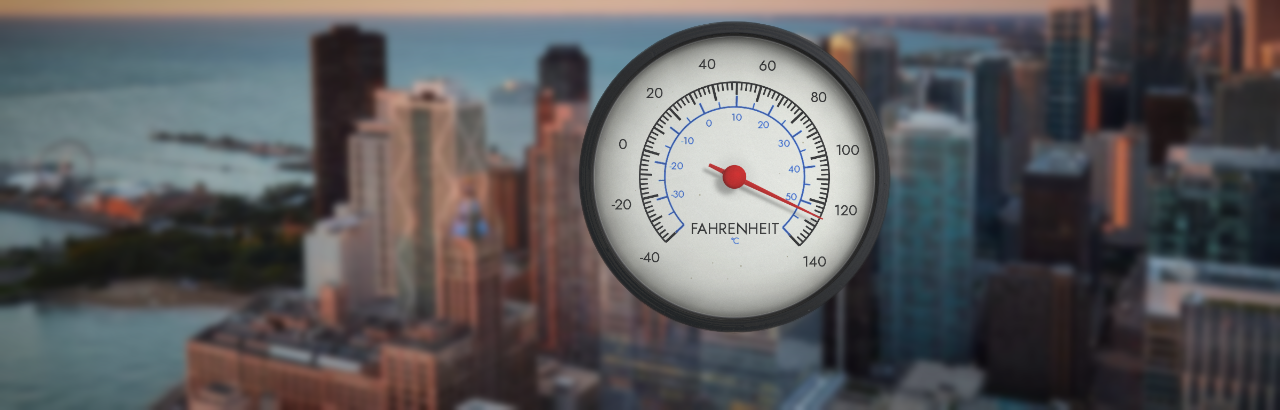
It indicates **126** °F
